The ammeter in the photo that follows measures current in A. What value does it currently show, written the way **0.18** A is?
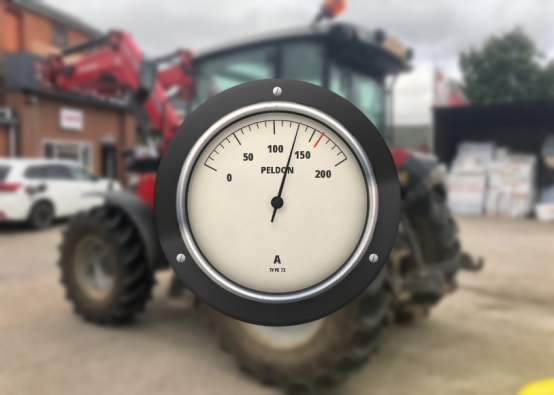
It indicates **130** A
